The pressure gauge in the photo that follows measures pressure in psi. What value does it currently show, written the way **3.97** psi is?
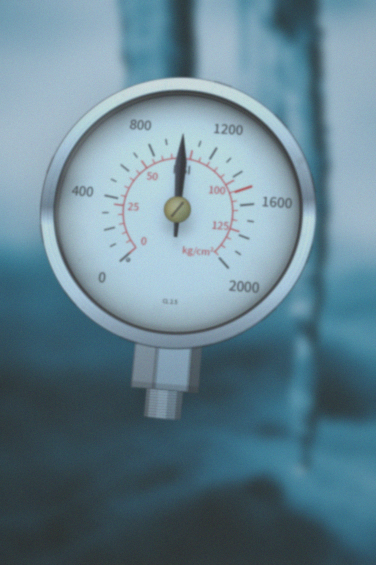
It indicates **1000** psi
